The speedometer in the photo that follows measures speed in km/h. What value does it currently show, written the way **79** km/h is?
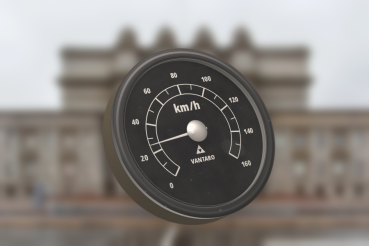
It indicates **25** km/h
